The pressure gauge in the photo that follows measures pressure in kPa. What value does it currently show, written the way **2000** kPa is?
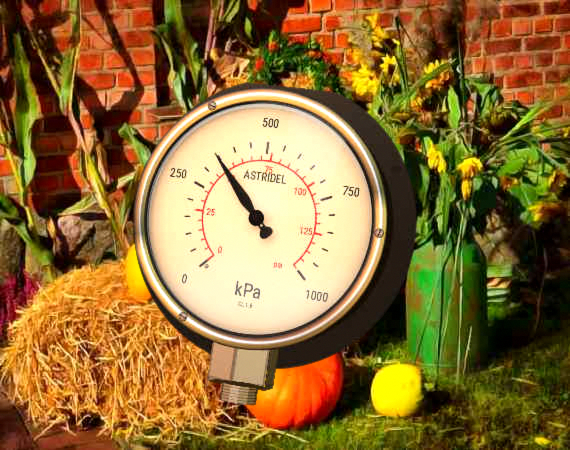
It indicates **350** kPa
